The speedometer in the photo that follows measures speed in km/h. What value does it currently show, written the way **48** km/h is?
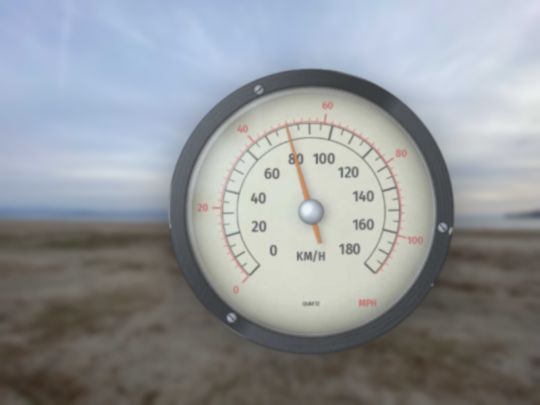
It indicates **80** km/h
